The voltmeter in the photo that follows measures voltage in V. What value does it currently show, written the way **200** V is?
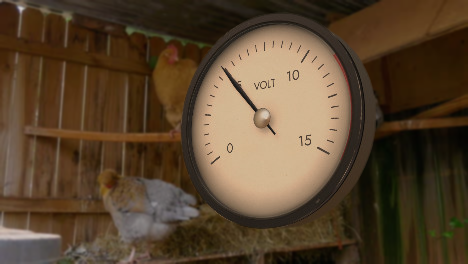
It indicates **5** V
